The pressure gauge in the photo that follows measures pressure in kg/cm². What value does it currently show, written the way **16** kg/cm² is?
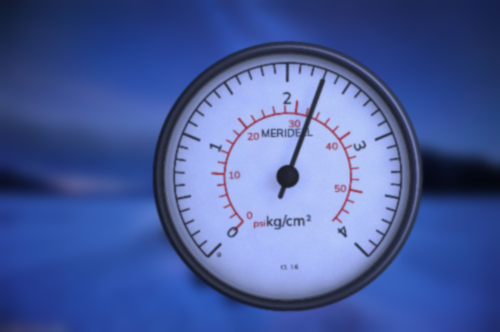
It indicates **2.3** kg/cm²
